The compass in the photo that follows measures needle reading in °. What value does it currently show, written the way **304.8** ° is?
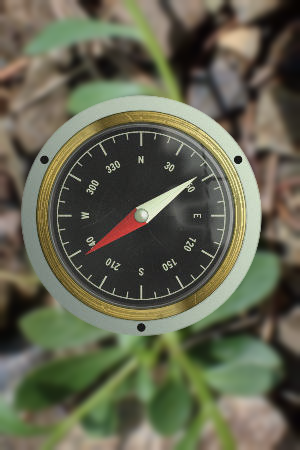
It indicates **235** °
